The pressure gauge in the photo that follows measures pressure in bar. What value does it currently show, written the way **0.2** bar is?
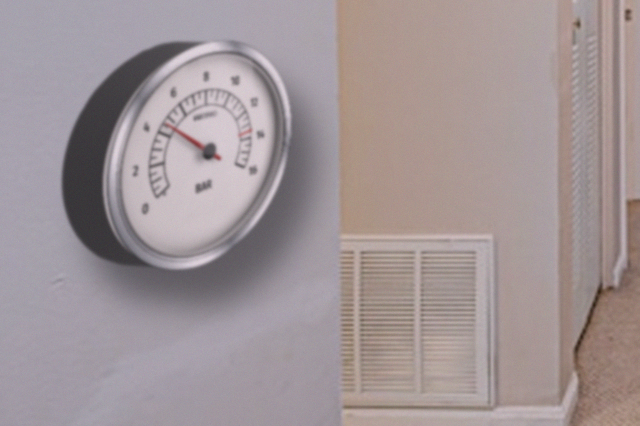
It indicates **4.5** bar
